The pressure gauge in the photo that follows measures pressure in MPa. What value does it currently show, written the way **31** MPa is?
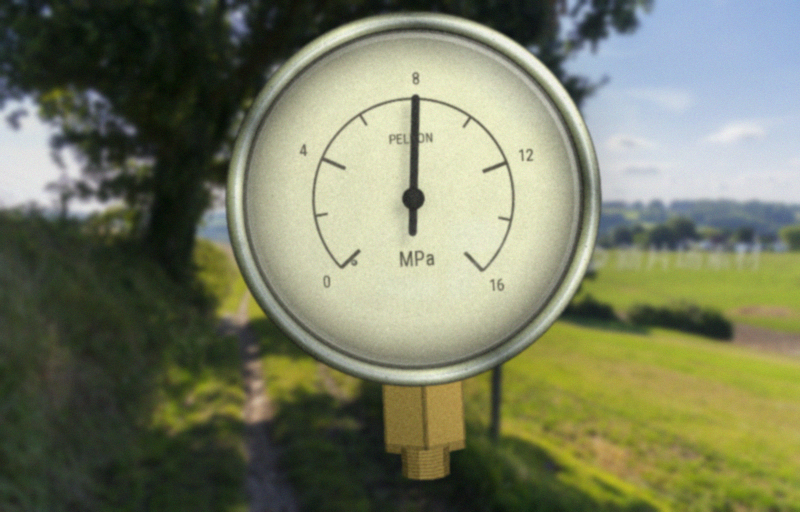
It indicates **8** MPa
